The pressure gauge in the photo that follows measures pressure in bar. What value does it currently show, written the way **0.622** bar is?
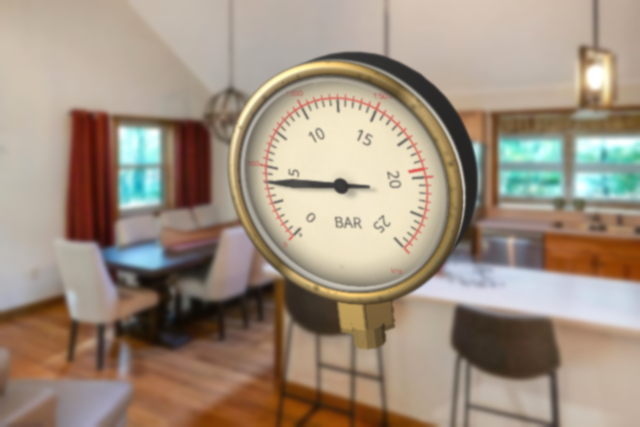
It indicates **4** bar
